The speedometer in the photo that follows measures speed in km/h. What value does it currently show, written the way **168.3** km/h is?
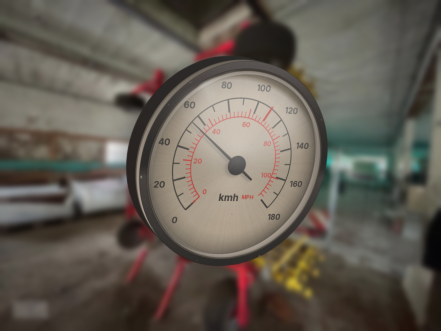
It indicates **55** km/h
